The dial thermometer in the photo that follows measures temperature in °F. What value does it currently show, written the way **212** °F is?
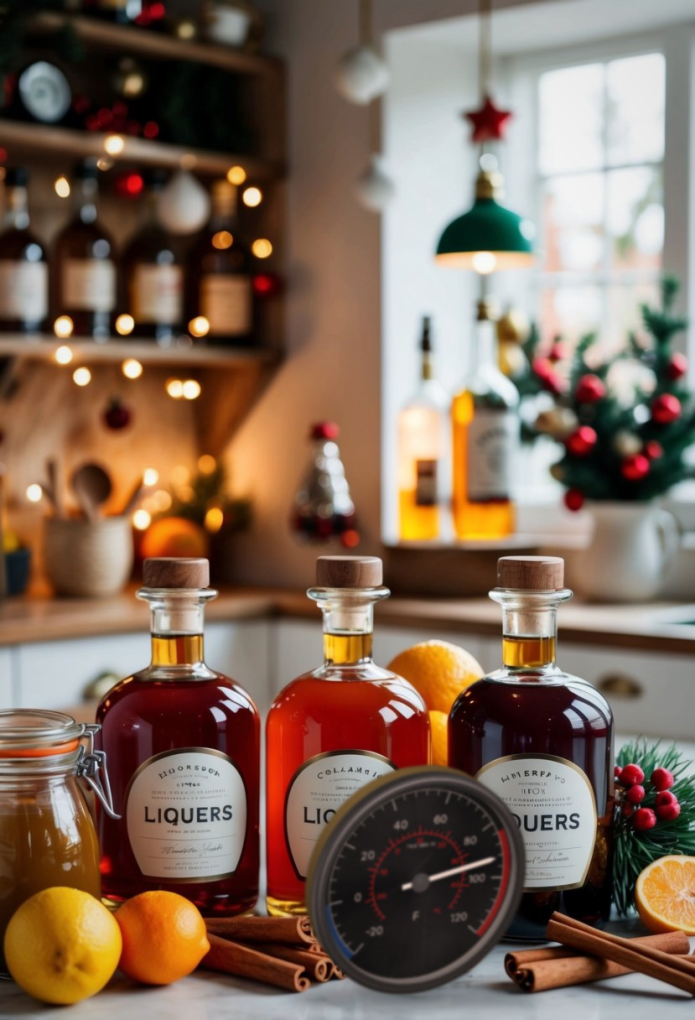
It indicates **92** °F
